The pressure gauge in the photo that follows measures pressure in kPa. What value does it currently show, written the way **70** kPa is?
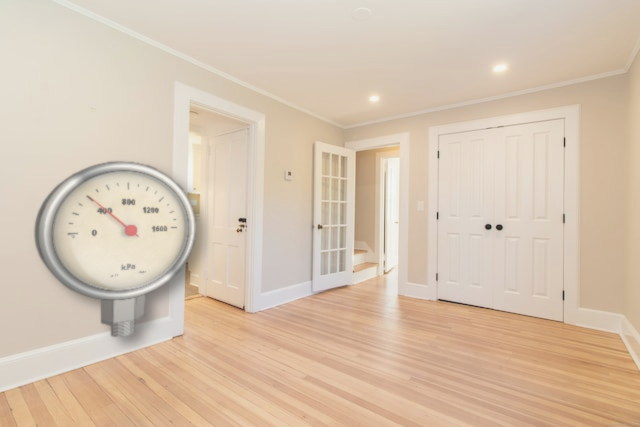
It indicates **400** kPa
